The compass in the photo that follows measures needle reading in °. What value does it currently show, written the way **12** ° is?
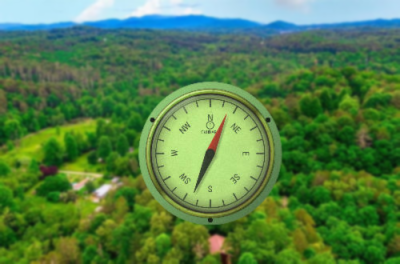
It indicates **22.5** °
